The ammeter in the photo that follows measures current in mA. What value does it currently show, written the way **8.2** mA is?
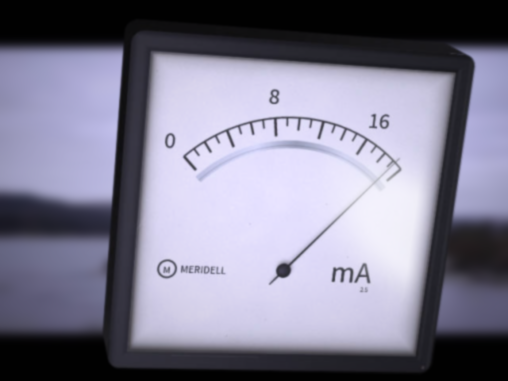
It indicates **19** mA
